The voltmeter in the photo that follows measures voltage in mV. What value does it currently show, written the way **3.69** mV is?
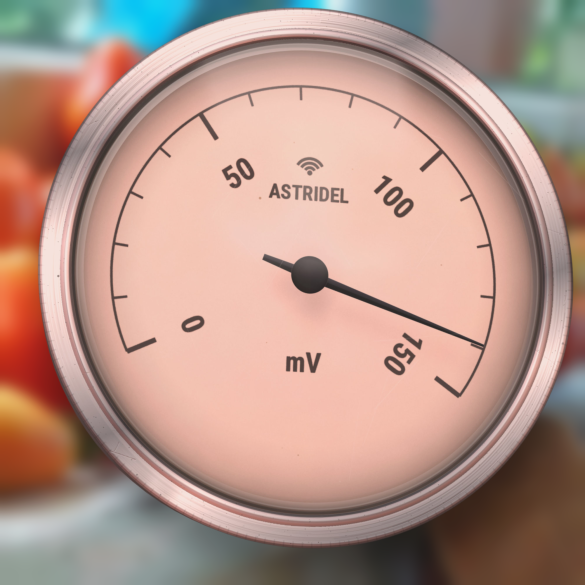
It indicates **140** mV
